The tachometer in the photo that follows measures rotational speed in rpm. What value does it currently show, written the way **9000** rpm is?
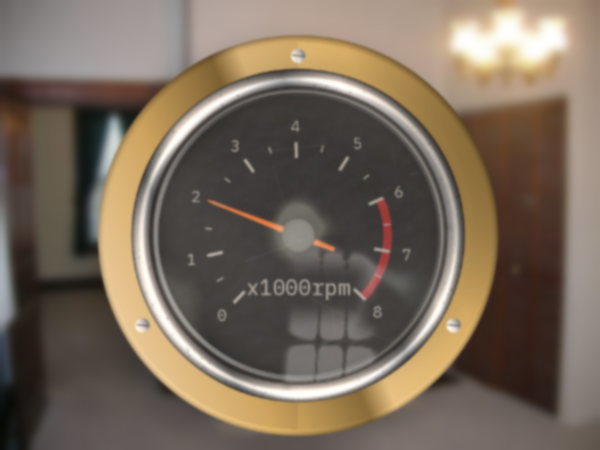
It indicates **2000** rpm
